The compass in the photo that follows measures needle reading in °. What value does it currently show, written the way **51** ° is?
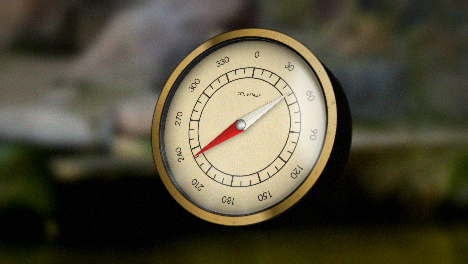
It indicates **230** °
